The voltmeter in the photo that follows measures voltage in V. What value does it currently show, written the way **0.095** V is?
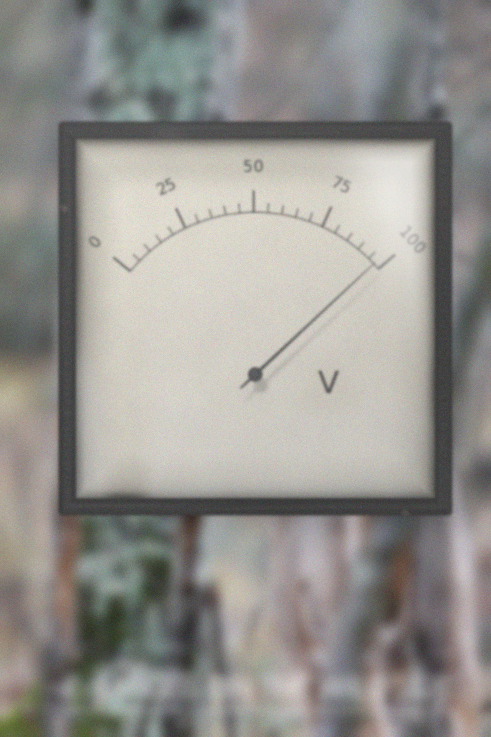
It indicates **97.5** V
